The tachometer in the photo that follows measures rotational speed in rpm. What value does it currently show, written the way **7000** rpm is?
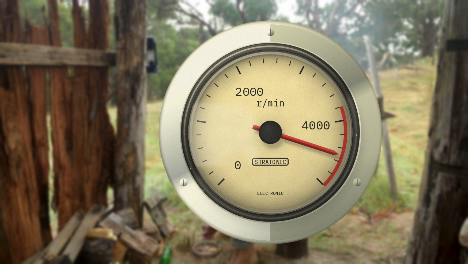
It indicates **4500** rpm
